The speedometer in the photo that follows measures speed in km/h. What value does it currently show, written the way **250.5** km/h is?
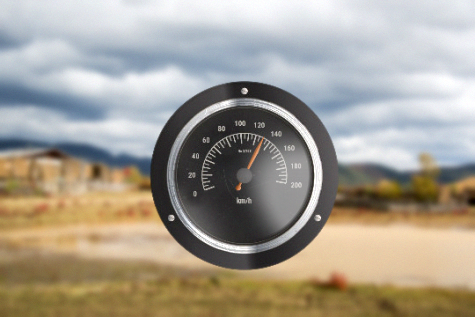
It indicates **130** km/h
